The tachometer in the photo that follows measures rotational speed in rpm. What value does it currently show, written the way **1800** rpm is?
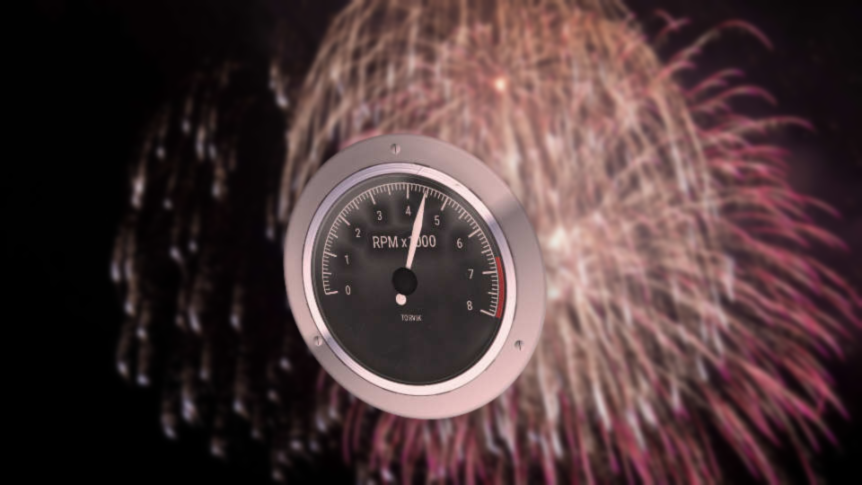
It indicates **4500** rpm
